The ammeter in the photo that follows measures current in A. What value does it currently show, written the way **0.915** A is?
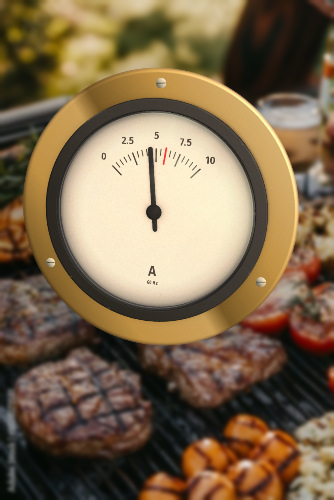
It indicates **4.5** A
